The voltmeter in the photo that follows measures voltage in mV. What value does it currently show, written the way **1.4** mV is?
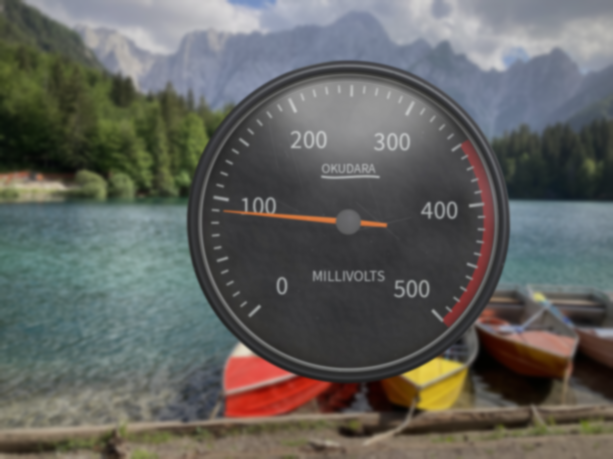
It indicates **90** mV
